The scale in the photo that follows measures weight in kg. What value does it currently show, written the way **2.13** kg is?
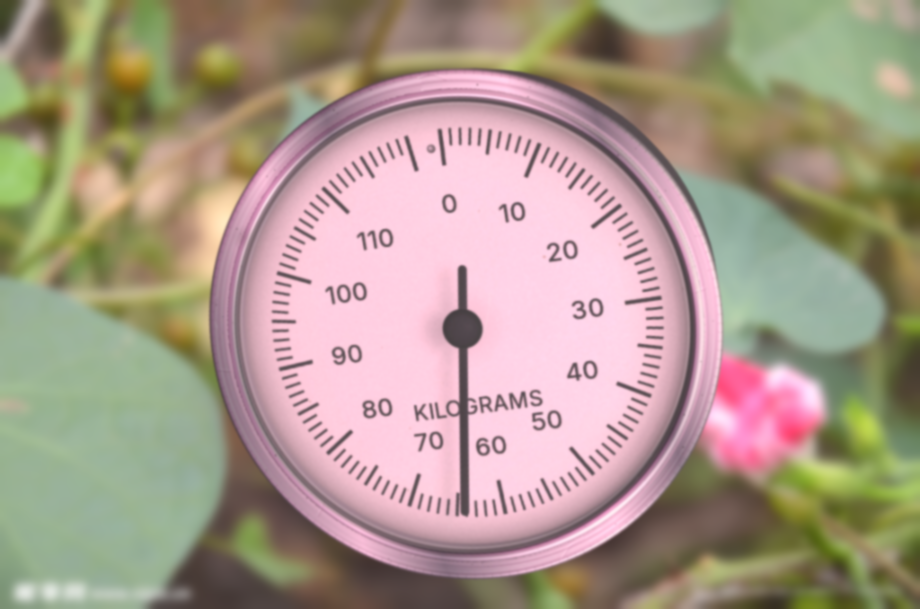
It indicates **64** kg
